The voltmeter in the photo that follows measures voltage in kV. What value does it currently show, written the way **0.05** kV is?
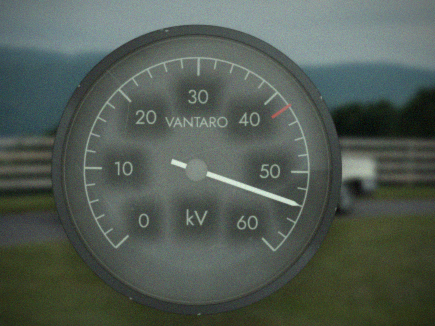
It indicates **54** kV
